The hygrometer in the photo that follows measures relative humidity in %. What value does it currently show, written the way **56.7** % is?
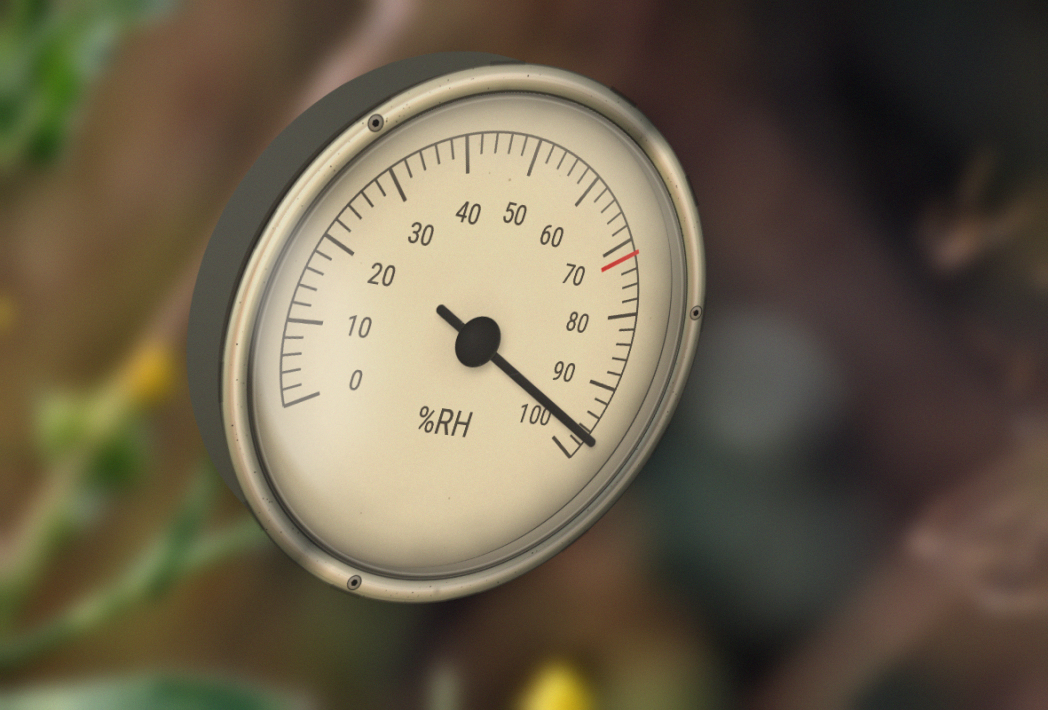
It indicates **97** %
